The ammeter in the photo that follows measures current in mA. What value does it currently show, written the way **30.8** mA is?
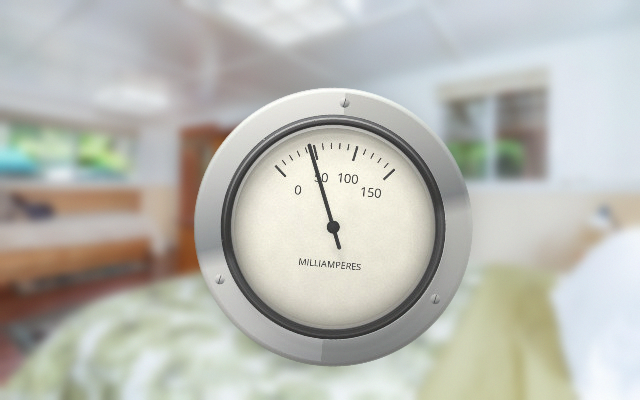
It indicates **45** mA
